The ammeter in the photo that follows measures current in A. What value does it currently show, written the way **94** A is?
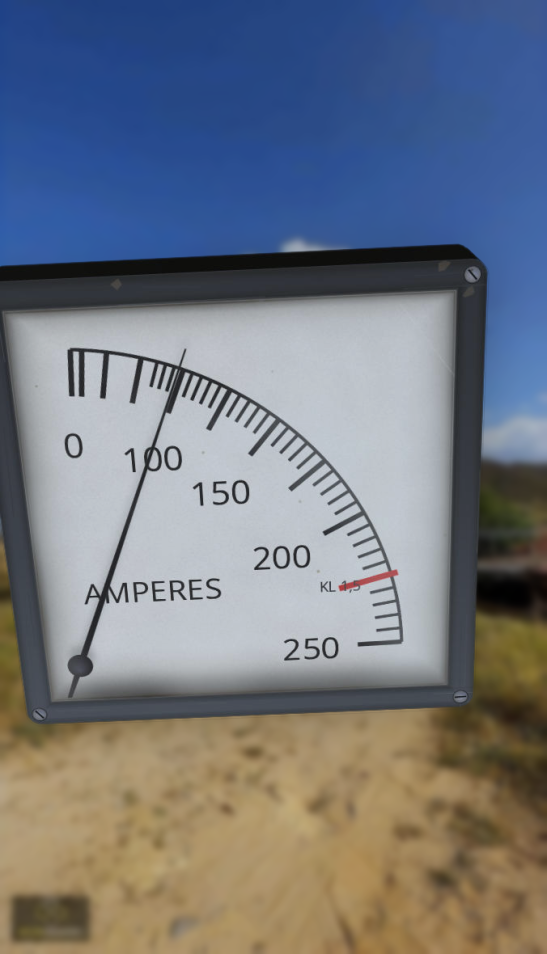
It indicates **97.5** A
